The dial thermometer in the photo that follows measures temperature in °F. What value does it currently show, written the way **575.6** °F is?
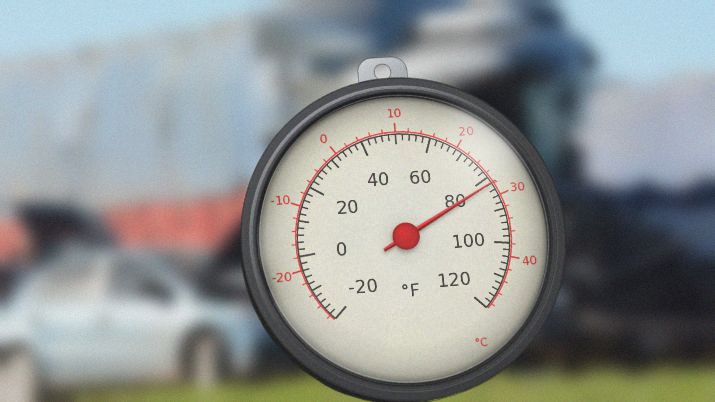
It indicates **82** °F
